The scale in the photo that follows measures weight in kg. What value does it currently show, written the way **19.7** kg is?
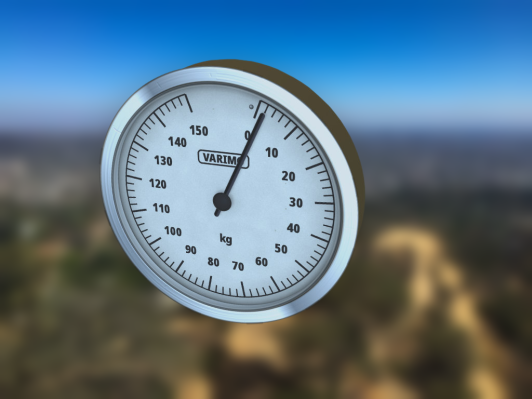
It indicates **2** kg
